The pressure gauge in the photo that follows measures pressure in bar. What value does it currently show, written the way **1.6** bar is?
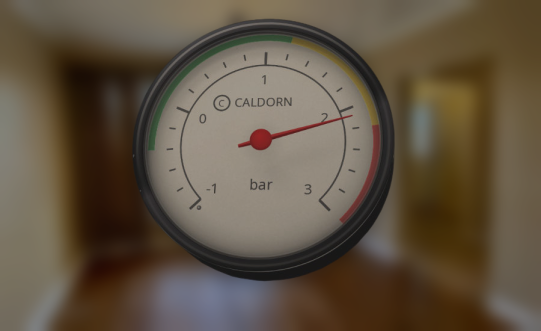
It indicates **2.1** bar
